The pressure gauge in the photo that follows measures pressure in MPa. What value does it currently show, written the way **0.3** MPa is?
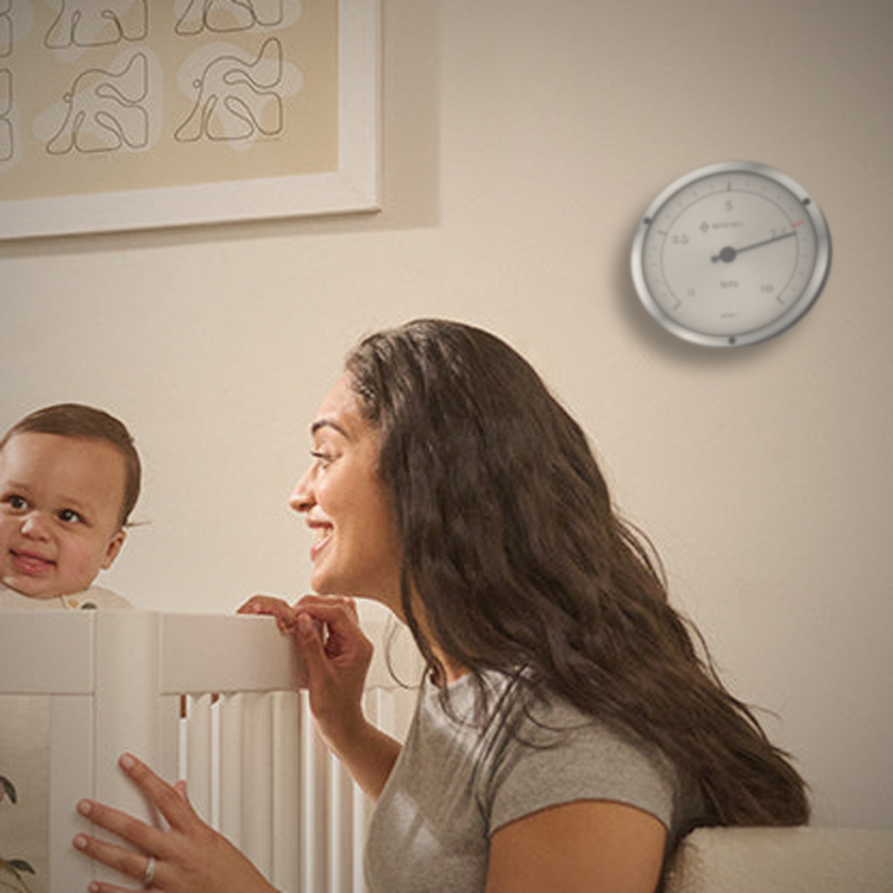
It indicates **7.75** MPa
